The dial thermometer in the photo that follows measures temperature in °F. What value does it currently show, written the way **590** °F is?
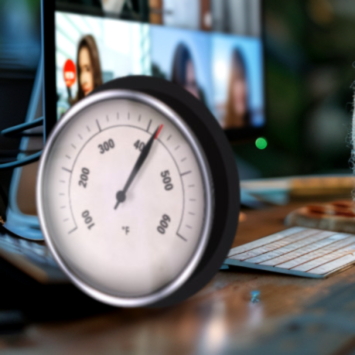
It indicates **420** °F
